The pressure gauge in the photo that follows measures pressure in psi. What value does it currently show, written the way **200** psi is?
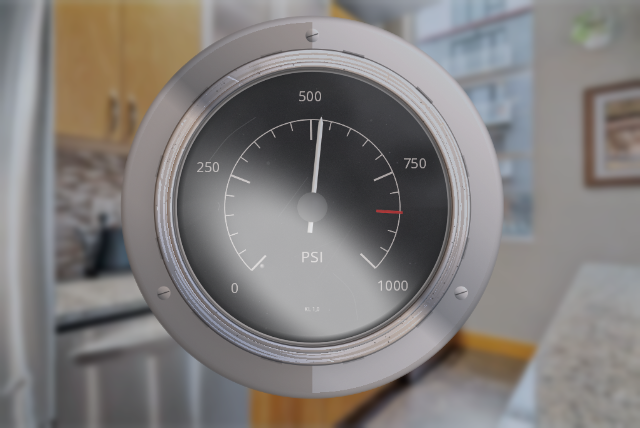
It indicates **525** psi
